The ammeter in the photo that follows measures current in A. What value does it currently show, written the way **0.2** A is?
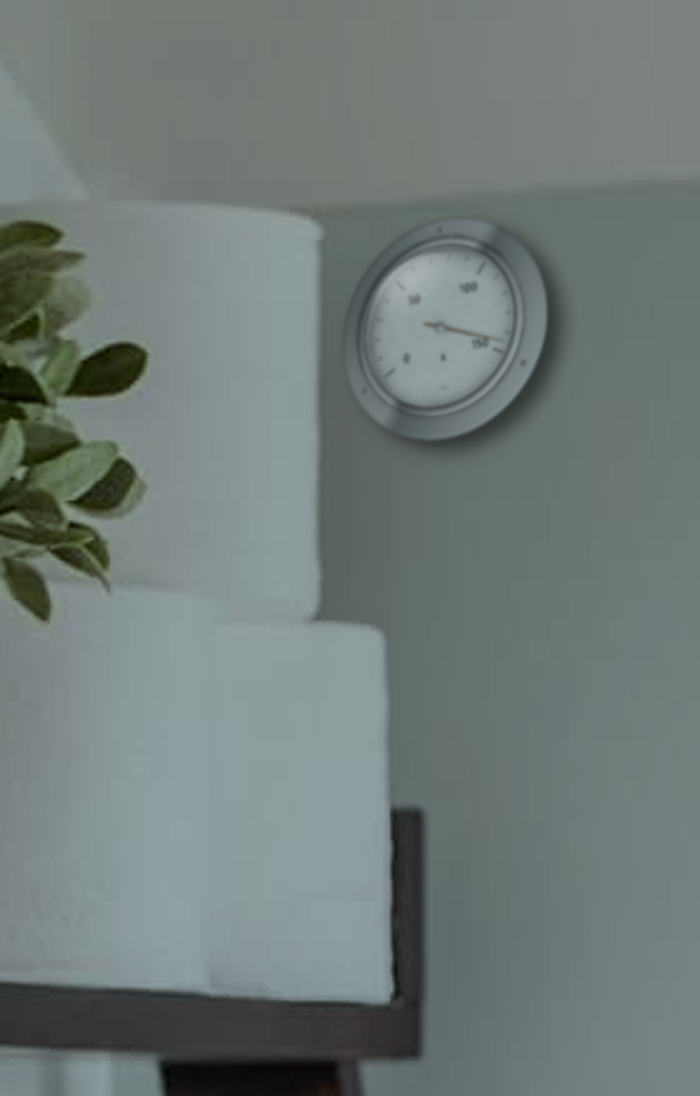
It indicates **145** A
